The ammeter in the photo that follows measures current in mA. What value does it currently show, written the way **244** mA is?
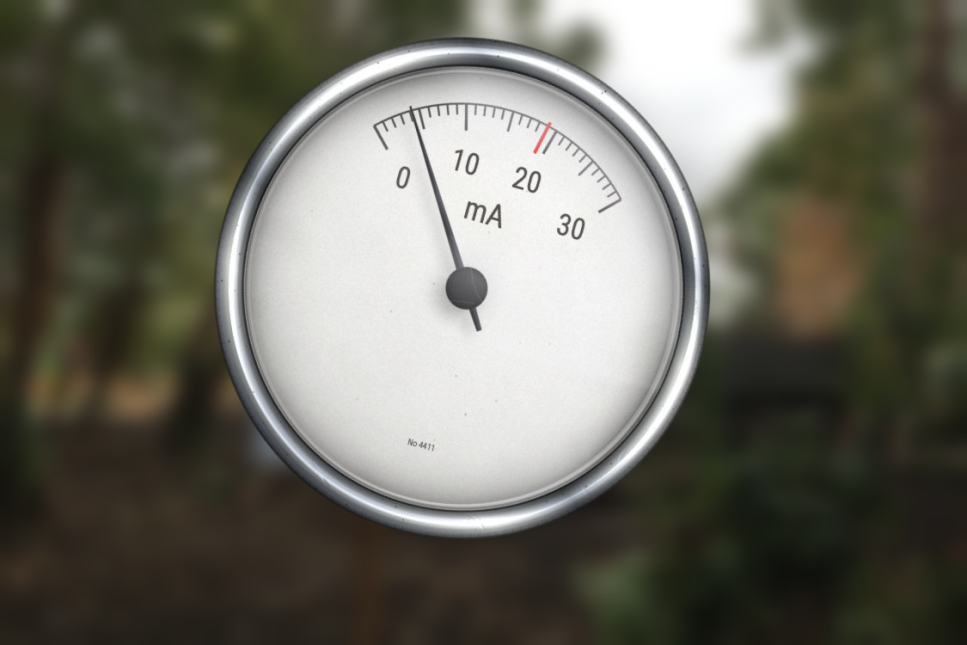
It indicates **4** mA
